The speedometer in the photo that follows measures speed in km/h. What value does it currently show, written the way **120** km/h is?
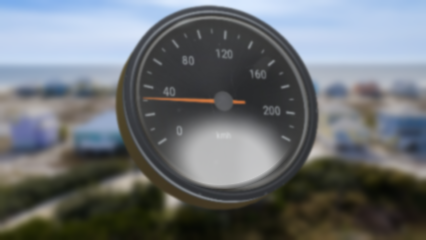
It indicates **30** km/h
